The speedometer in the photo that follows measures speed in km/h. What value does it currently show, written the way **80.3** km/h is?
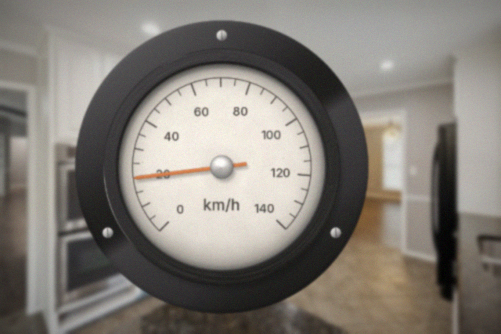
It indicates **20** km/h
